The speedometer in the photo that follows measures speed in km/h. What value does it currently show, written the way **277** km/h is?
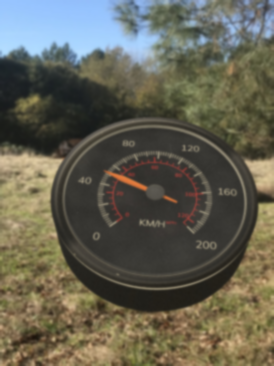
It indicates **50** km/h
